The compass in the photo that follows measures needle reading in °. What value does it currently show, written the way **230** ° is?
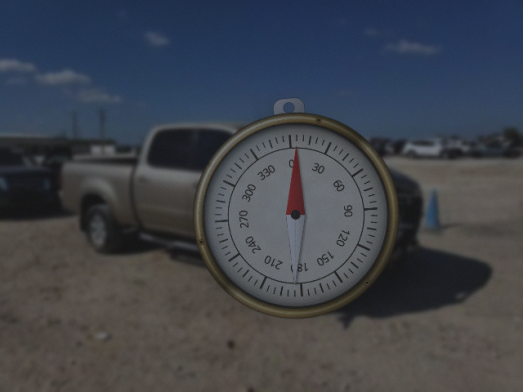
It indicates **5** °
